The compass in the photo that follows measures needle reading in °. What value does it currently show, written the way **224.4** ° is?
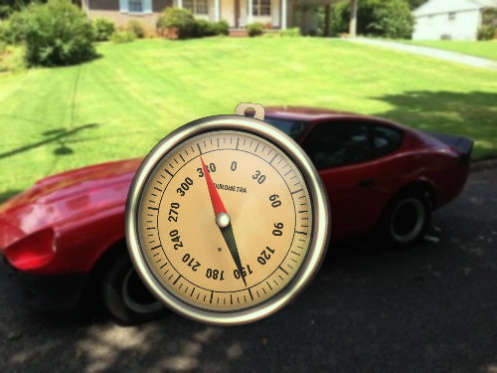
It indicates **330** °
